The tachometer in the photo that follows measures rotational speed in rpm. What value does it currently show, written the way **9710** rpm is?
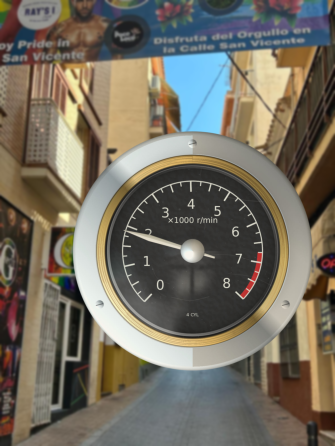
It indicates **1875** rpm
